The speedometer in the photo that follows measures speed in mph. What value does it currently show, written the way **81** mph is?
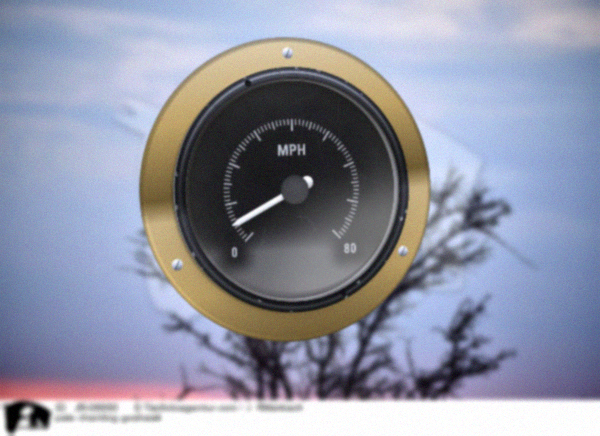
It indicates **5** mph
